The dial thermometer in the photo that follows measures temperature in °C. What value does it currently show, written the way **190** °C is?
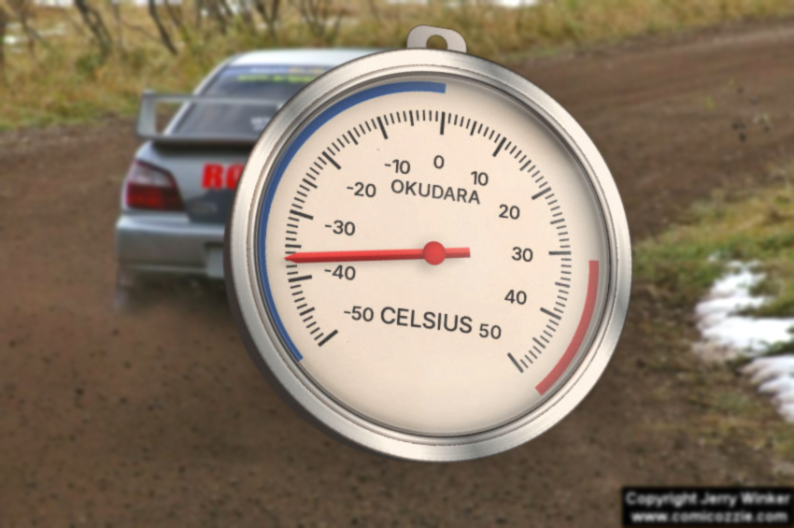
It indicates **-37** °C
